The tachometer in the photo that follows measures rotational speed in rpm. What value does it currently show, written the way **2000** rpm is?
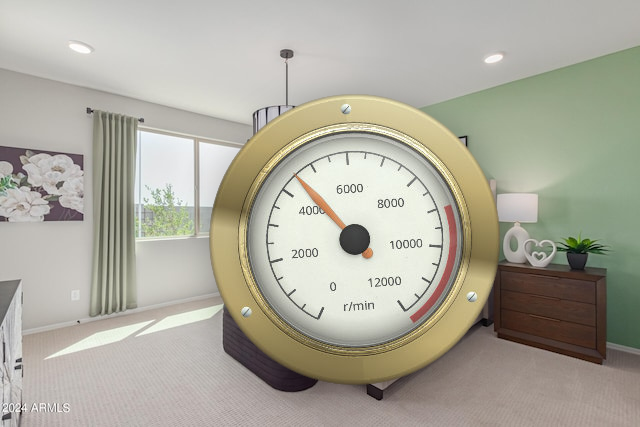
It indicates **4500** rpm
